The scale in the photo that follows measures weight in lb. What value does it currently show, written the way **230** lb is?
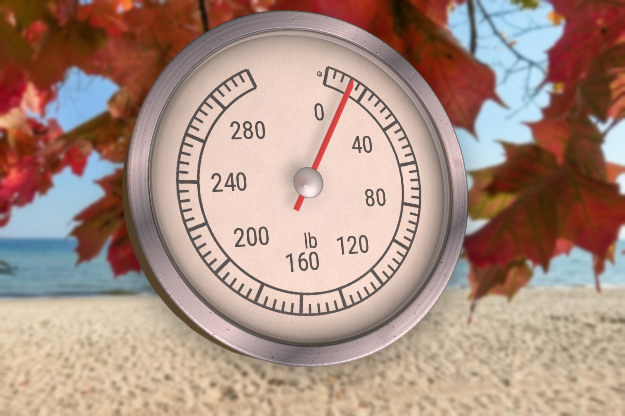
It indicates **12** lb
